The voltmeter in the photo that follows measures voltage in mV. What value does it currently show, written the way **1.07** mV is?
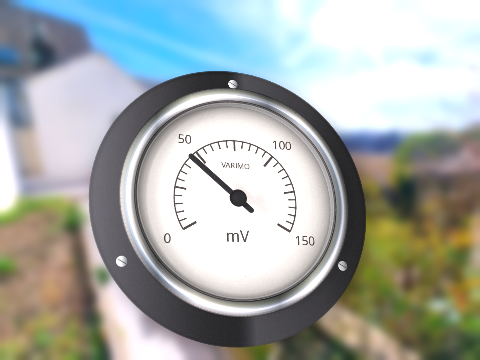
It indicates **45** mV
